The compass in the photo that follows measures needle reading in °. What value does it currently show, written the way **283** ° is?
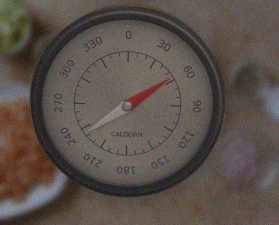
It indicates **55** °
